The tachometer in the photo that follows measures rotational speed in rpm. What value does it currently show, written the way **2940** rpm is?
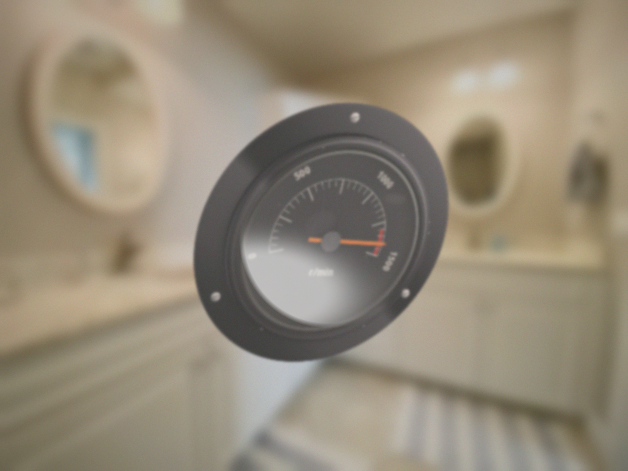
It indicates **1400** rpm
